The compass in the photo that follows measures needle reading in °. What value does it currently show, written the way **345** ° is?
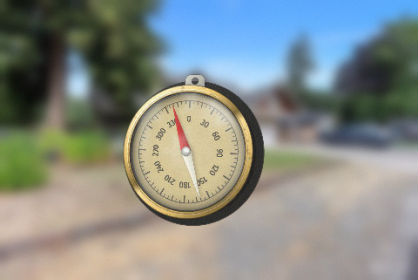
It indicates **340** °
